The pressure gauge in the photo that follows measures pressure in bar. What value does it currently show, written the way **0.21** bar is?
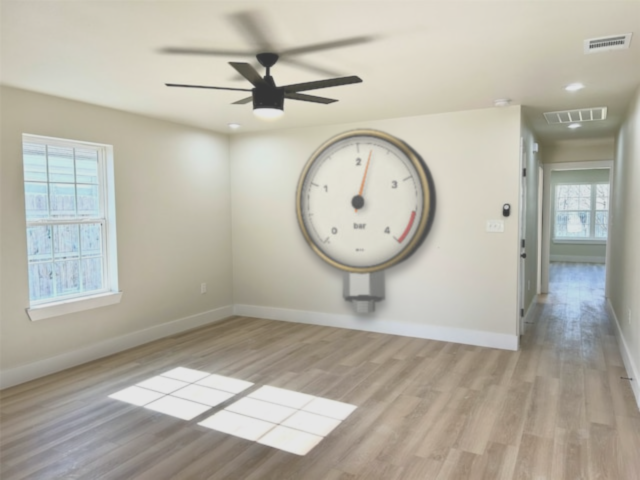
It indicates **2.25** bar
